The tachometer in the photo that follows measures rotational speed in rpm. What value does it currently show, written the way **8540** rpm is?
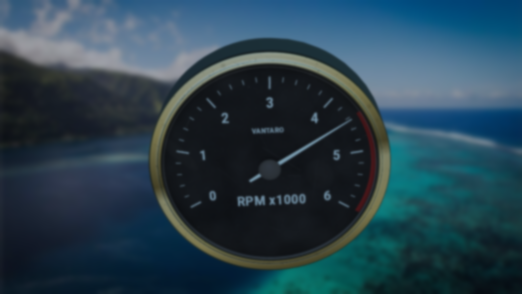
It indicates **4400** rpm
